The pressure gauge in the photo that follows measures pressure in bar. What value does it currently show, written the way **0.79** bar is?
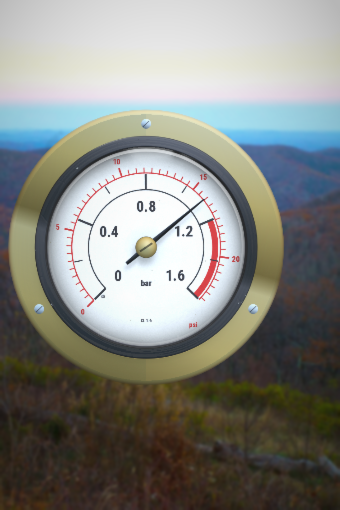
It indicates **1.1** bar
